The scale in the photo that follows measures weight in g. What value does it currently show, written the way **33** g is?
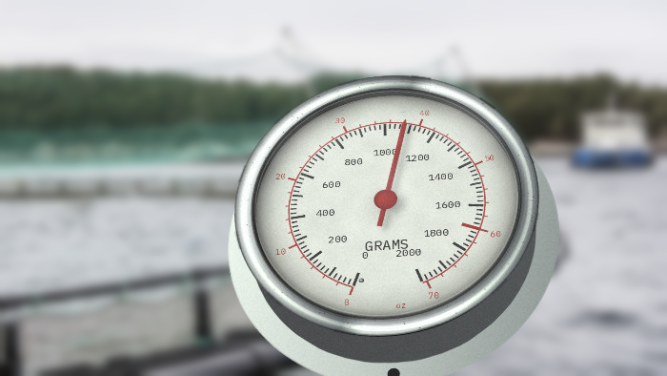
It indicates **1080** g
